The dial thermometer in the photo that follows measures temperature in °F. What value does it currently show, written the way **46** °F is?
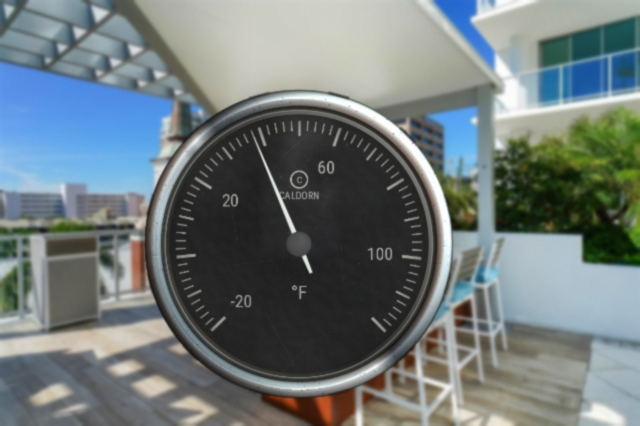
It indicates **38** °F
